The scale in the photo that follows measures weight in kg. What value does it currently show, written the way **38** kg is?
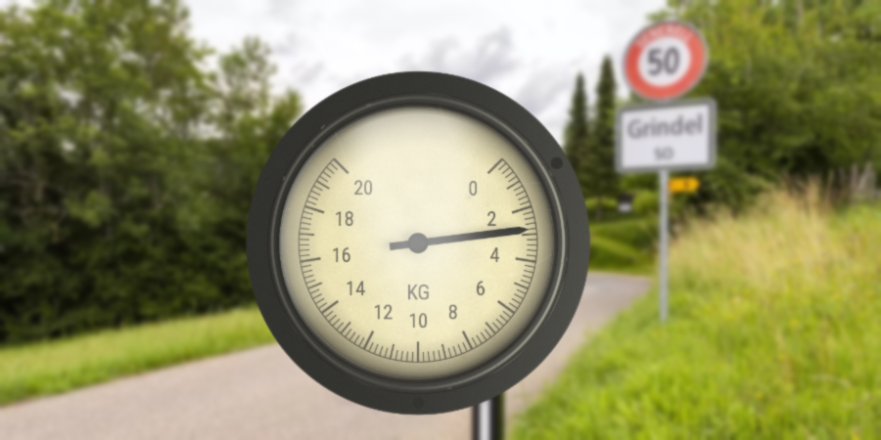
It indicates **2.8** kg
